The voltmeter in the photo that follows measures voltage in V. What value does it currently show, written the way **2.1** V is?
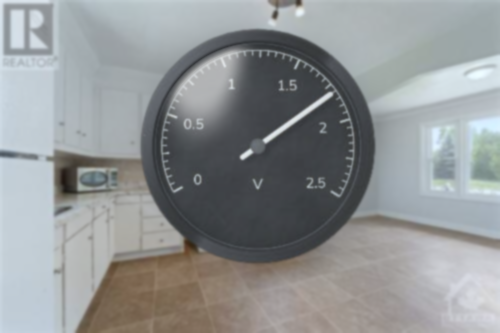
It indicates **1.8** V
